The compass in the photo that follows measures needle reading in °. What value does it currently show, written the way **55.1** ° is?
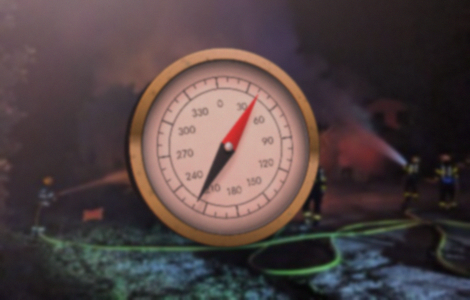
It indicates **40** °
